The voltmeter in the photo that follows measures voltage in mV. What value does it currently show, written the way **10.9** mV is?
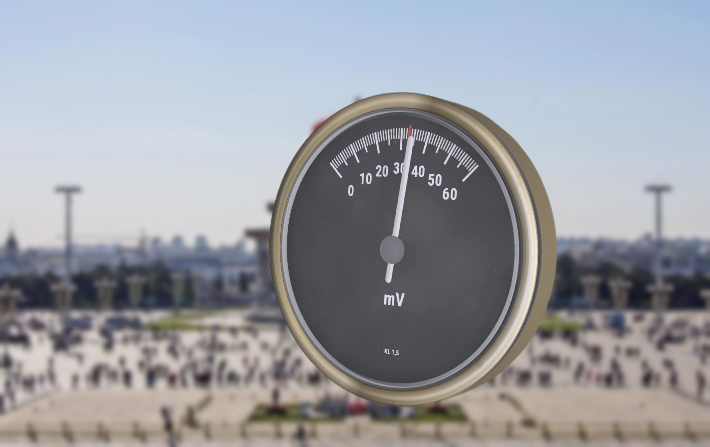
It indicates **35** mV
